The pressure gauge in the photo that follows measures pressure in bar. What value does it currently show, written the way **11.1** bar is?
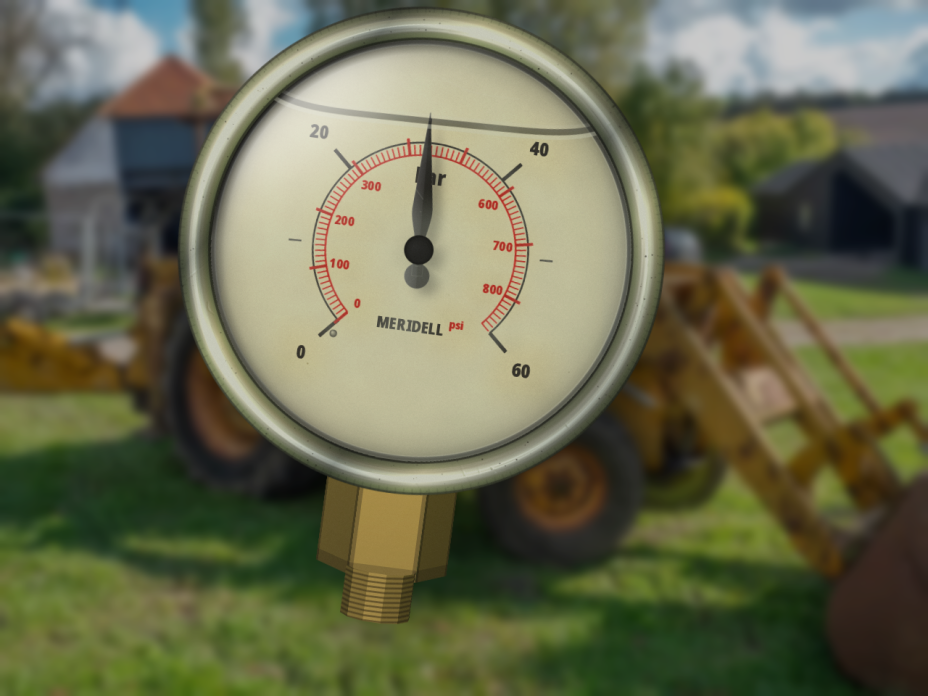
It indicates **30** bar
